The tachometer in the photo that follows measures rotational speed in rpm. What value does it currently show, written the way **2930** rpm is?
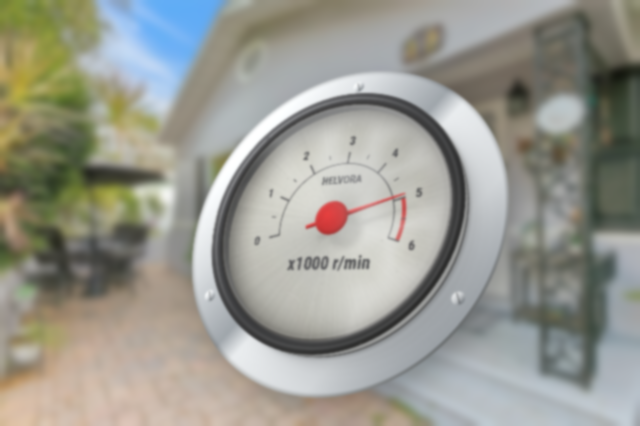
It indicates **5000** rpm
